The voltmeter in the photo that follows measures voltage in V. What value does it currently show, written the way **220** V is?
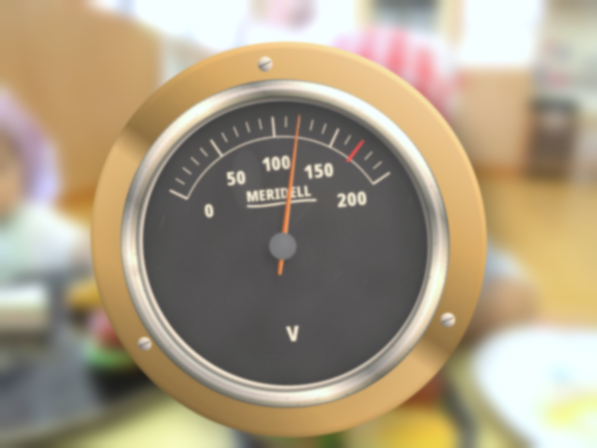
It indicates **120** V
